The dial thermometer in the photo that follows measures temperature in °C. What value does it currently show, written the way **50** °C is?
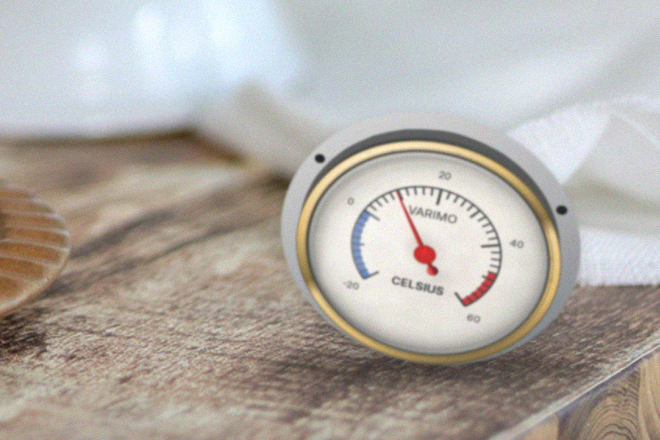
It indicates **10** °C
